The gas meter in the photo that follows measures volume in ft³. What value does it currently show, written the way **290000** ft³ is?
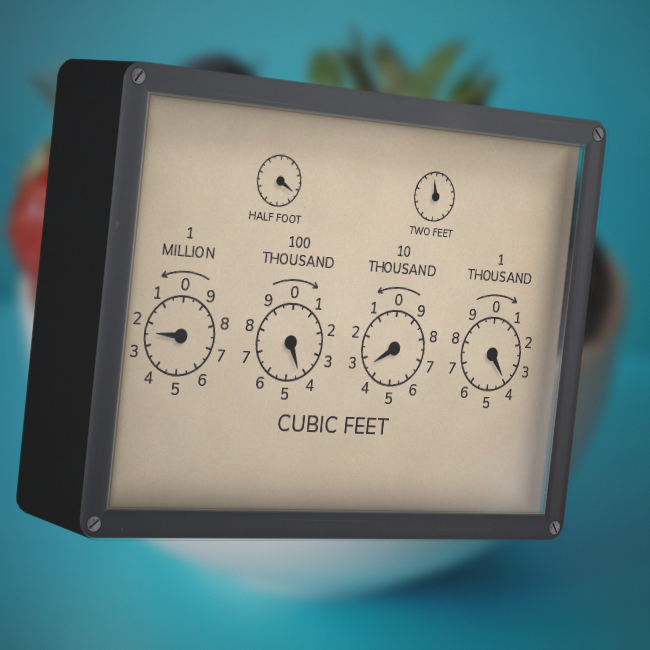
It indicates **243400** ft³
